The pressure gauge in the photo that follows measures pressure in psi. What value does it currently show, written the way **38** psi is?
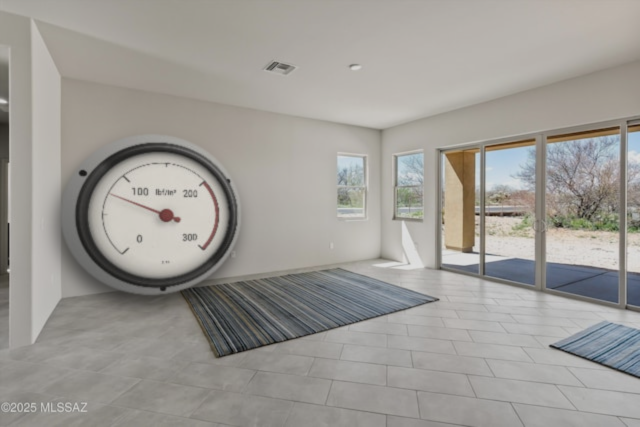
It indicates **75** psi
